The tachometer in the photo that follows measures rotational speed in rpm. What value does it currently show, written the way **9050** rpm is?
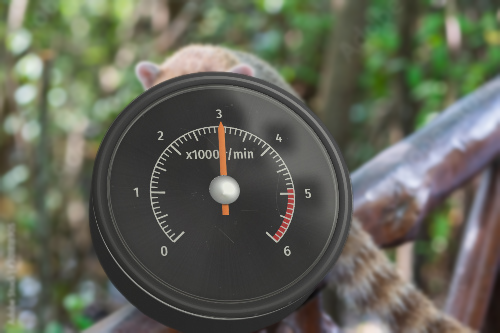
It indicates **3000** rpm
